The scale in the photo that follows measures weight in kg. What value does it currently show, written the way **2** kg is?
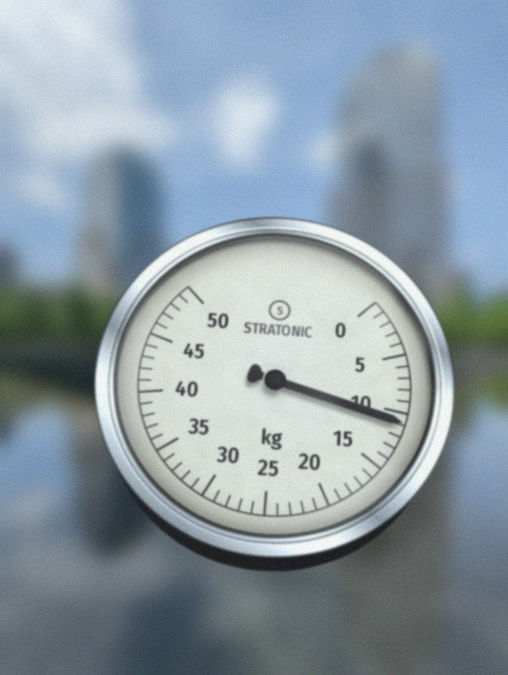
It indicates **11** kg
